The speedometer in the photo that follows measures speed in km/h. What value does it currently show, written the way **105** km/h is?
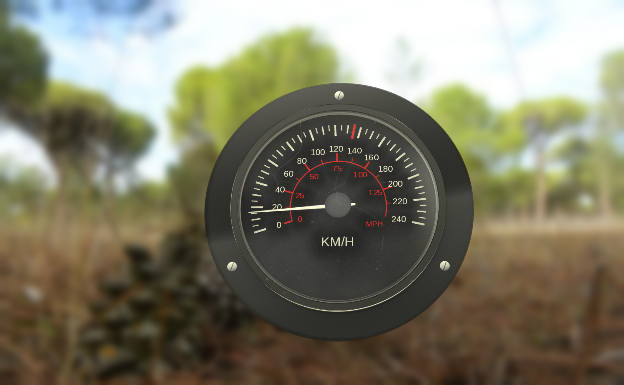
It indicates **15** km/h
